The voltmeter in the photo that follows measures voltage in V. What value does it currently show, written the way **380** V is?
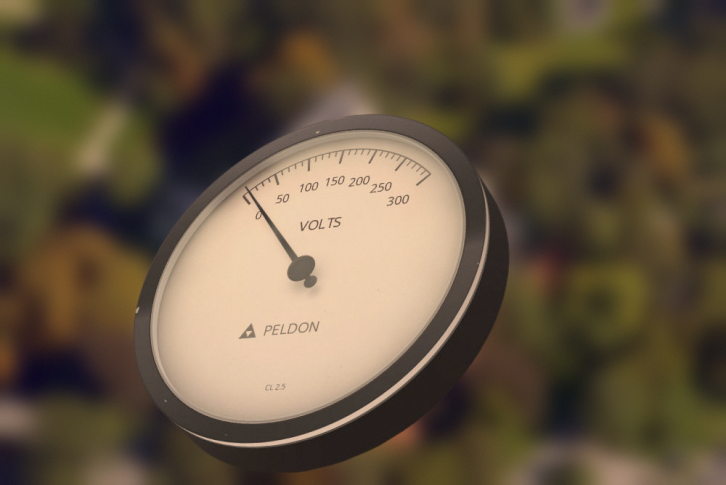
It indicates **10** V
